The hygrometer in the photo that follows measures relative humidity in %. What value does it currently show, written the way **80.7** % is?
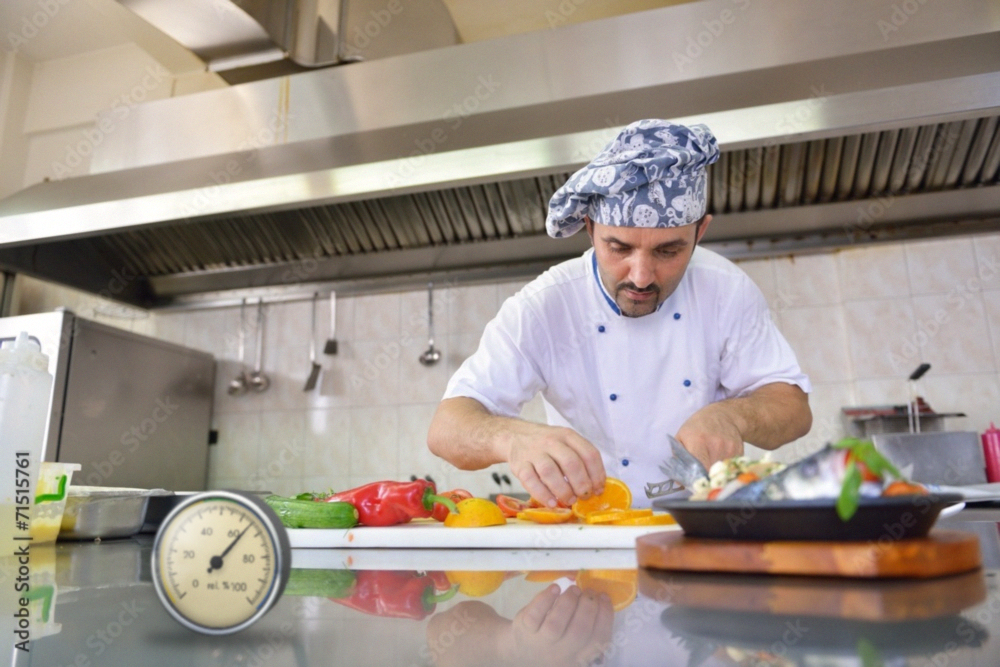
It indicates **65** %
